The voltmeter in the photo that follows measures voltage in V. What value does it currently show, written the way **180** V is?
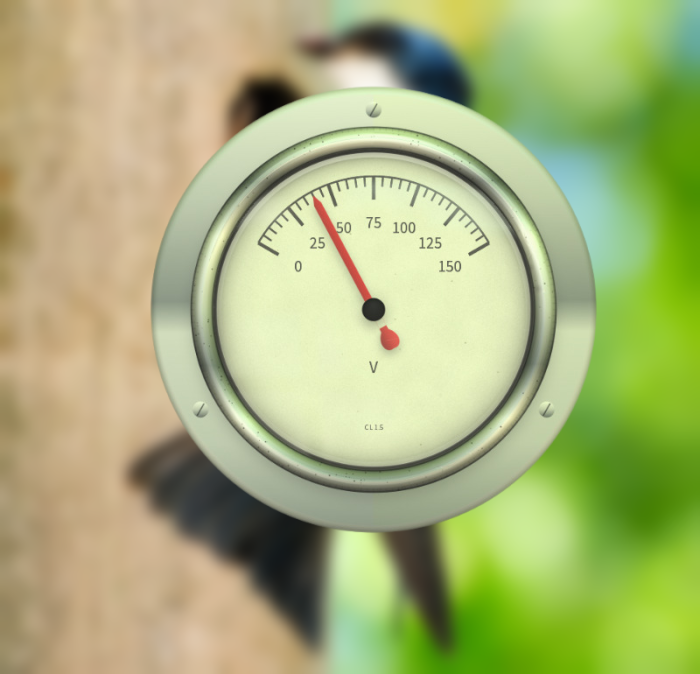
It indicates **40** V
